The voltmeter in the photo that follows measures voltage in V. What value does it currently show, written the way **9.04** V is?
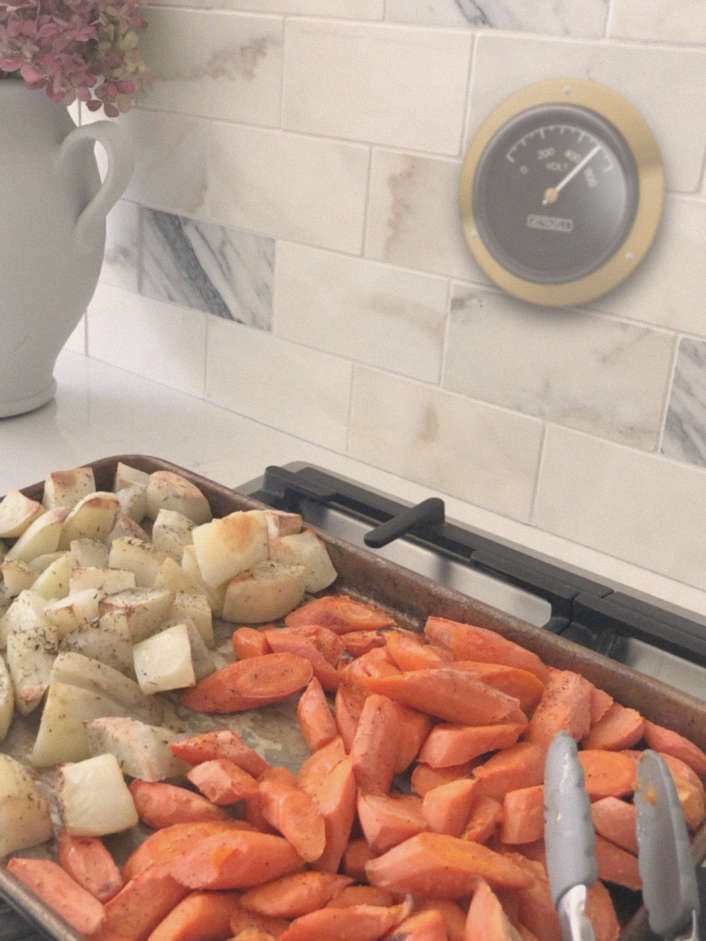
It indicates **500** V
